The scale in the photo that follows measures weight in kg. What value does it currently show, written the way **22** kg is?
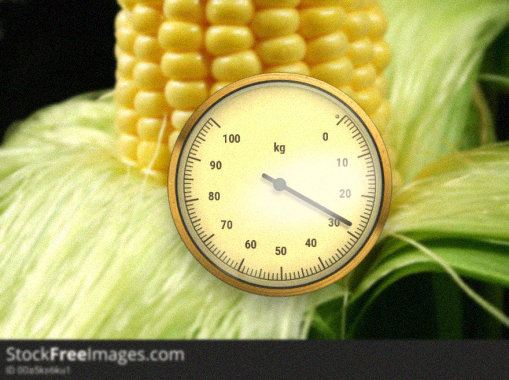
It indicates **28** kg
